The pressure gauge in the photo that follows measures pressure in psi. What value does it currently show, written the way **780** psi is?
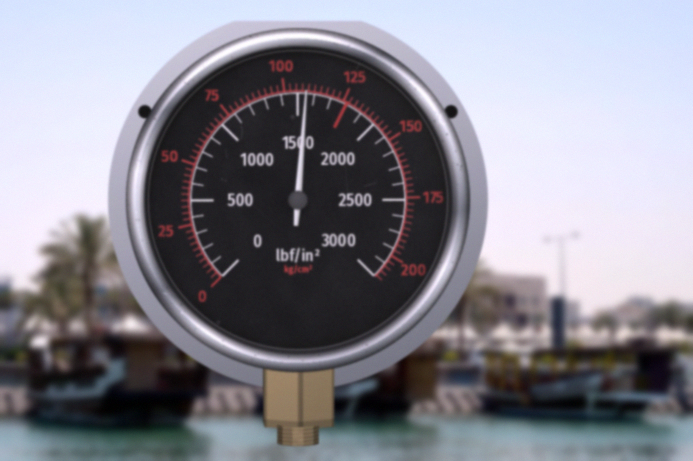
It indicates **1550** psi
